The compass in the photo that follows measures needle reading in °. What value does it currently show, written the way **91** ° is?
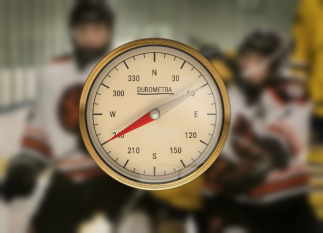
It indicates **240** °
